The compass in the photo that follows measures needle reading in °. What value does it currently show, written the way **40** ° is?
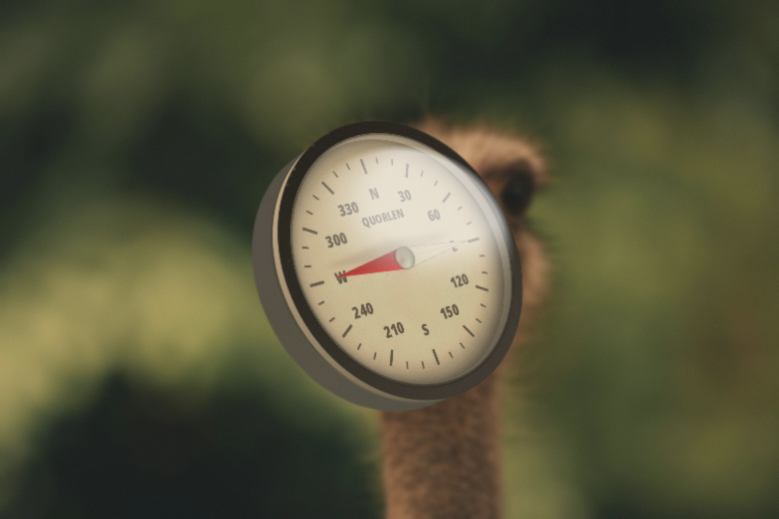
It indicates **270** °
